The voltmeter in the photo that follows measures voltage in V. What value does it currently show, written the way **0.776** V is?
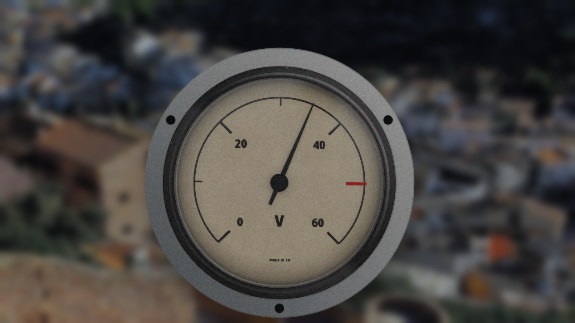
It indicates **35** V
